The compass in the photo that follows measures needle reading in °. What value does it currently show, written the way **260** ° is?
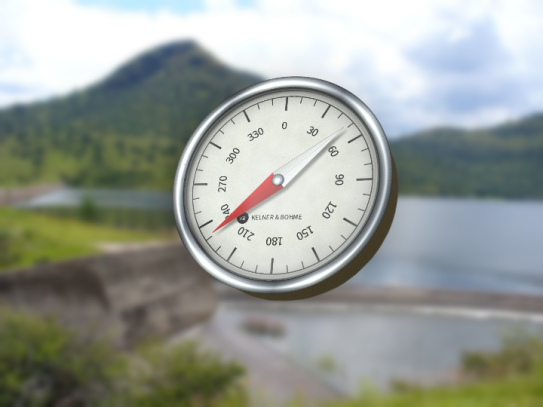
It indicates **230** °
